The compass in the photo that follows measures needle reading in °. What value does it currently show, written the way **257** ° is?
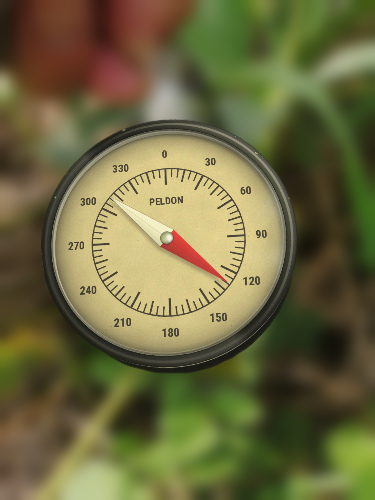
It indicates **130** °
